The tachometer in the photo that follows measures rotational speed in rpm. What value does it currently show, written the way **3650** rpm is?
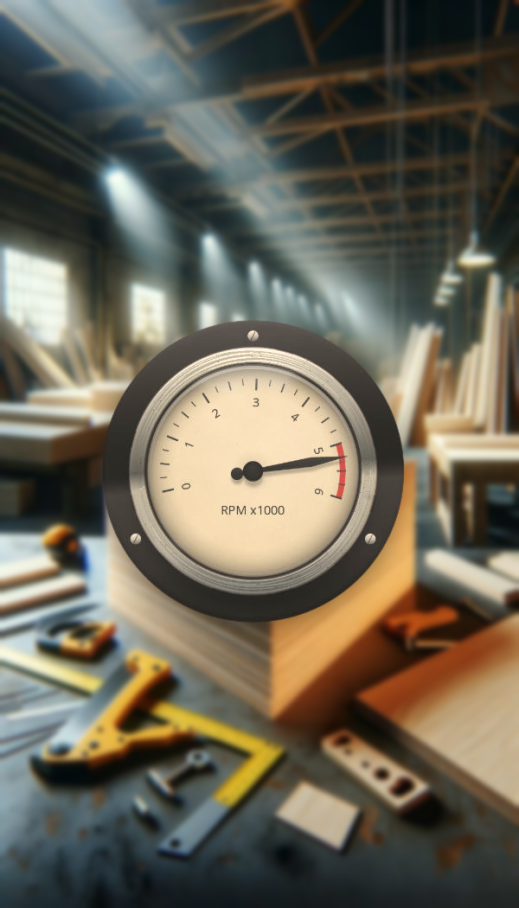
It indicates **5250** rpm
